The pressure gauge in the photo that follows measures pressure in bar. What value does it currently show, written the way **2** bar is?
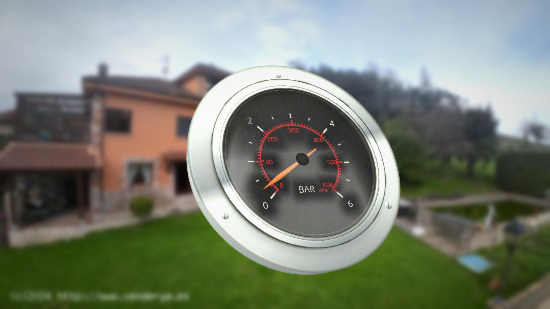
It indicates **0.25** bar
